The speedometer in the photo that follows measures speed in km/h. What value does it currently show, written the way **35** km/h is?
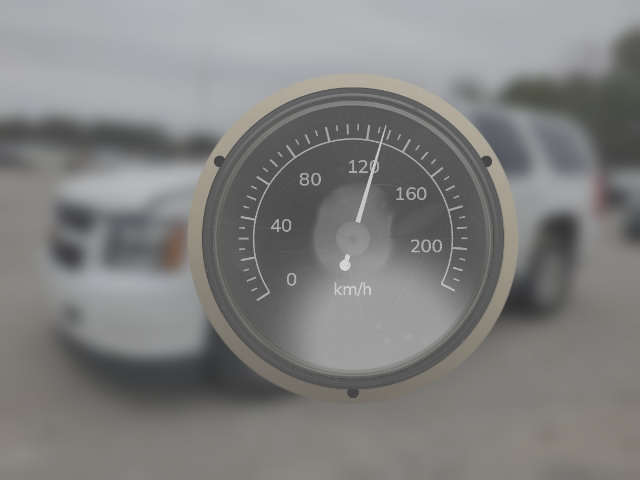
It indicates **127.5** km/h
